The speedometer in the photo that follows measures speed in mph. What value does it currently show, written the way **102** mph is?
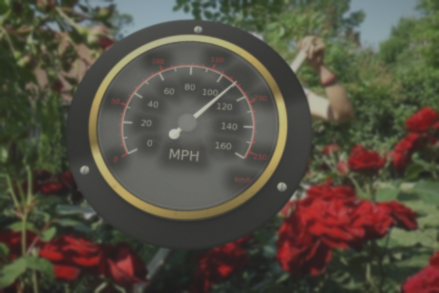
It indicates **110** mph
